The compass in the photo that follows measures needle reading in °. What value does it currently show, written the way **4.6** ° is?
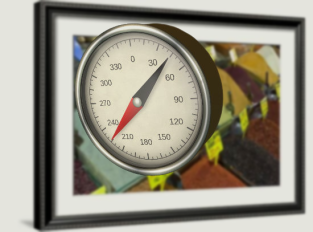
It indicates **225** °
